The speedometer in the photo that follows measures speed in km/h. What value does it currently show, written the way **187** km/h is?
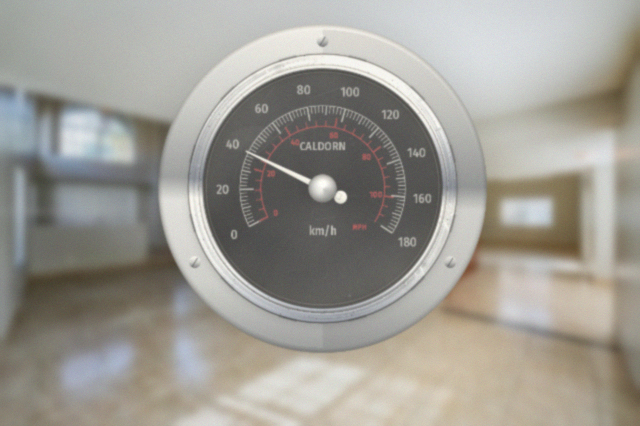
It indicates **40** km/h
